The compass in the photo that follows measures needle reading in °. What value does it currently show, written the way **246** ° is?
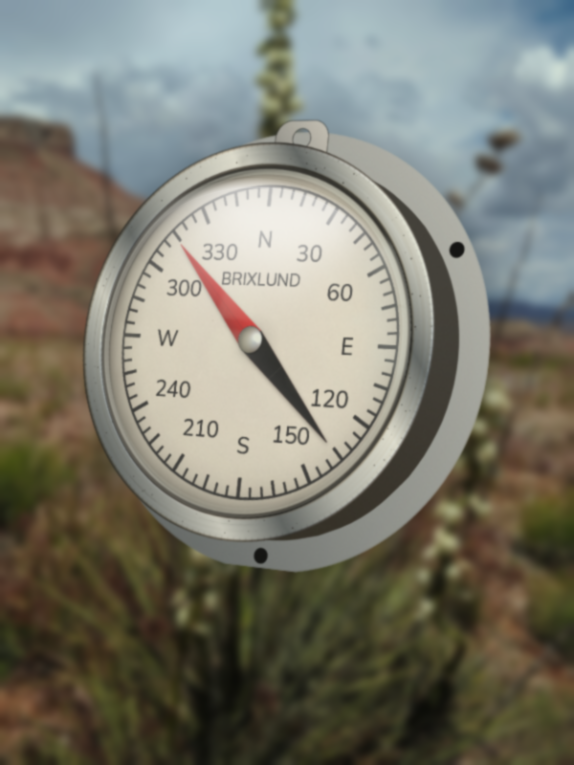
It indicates **315** °
